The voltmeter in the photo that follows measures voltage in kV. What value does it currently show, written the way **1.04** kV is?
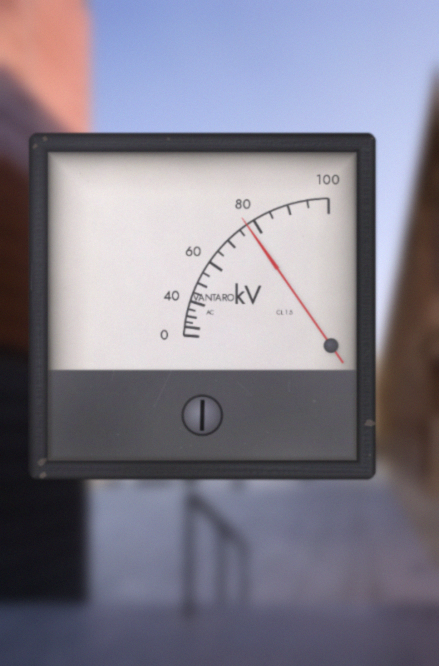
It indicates **77.5** kV
